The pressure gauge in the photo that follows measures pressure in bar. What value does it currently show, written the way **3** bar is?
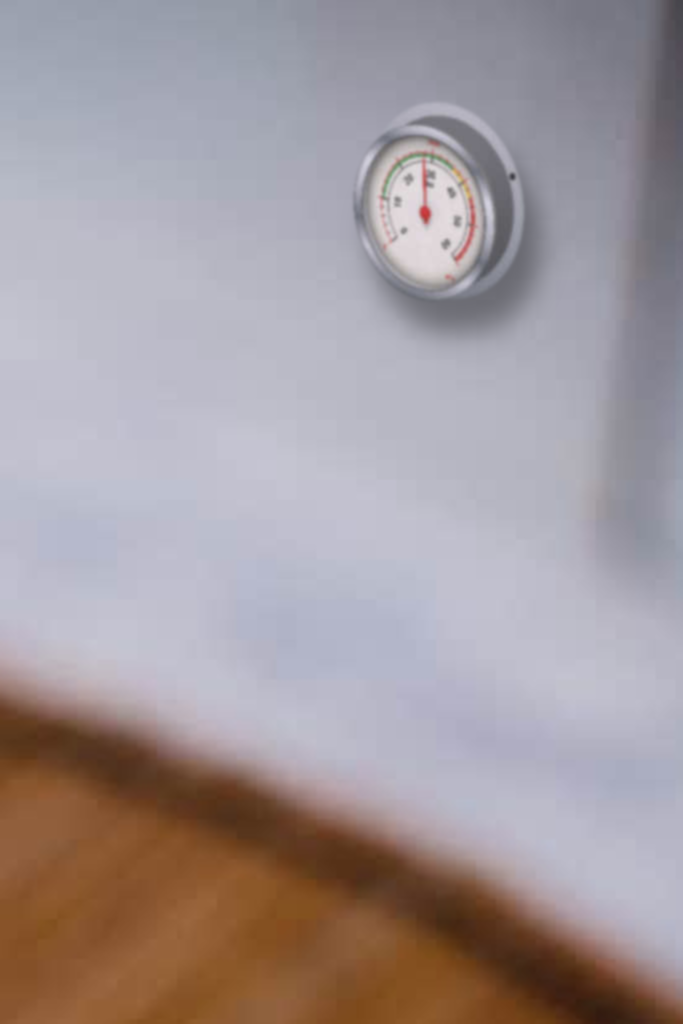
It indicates **28** bar
